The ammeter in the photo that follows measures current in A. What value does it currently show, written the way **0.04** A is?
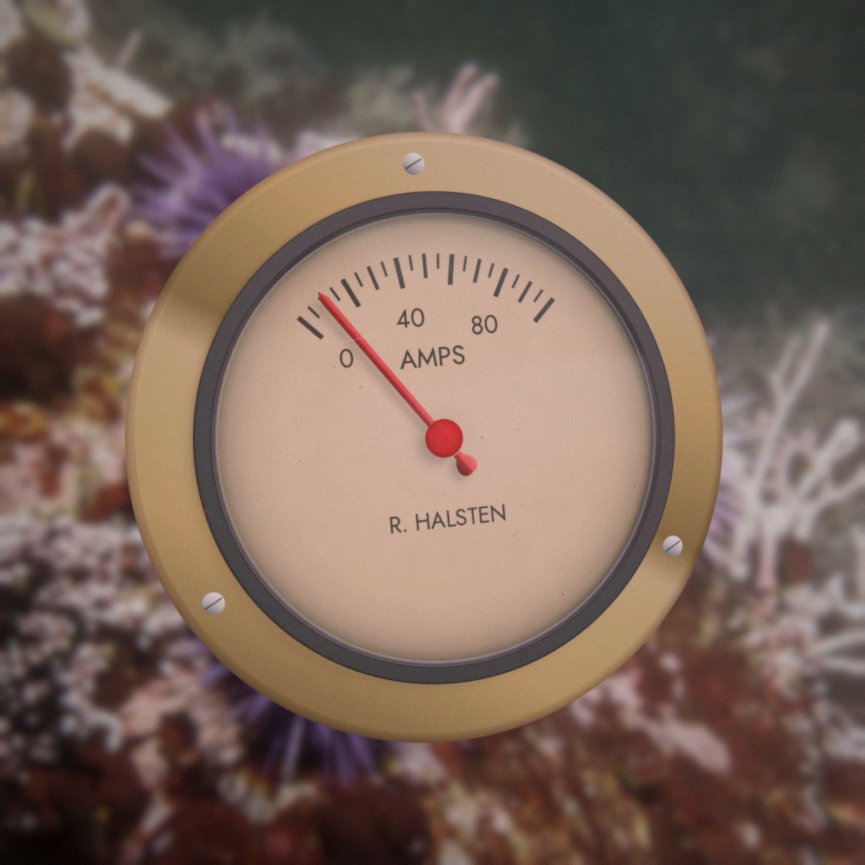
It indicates **10** A
